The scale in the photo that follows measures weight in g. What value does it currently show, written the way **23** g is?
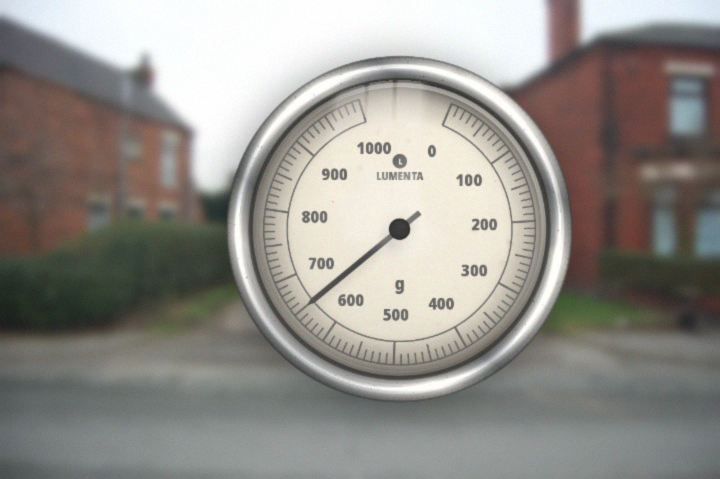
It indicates **650** g
